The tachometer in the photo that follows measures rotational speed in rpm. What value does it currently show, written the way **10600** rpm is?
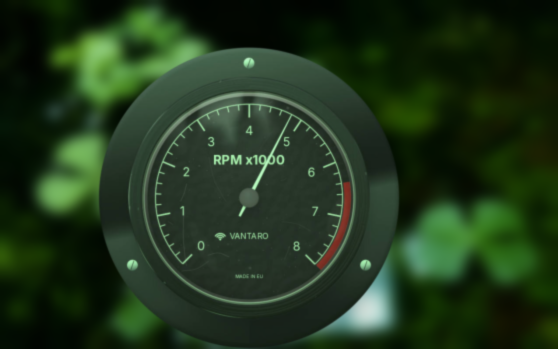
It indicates **4800** rpm
